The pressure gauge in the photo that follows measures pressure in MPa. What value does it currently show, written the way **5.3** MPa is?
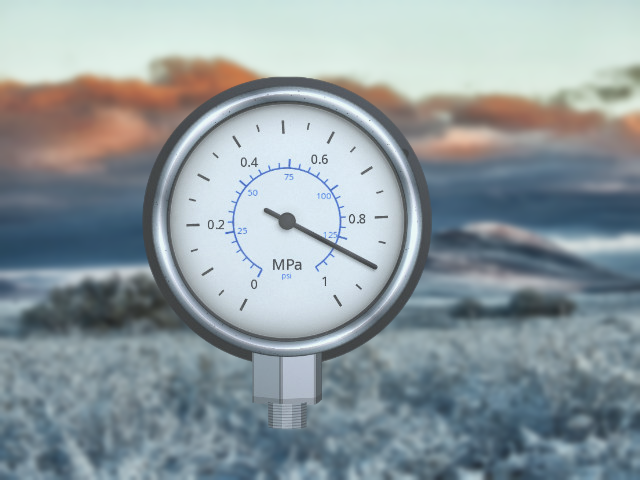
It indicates **0.9** MPa
